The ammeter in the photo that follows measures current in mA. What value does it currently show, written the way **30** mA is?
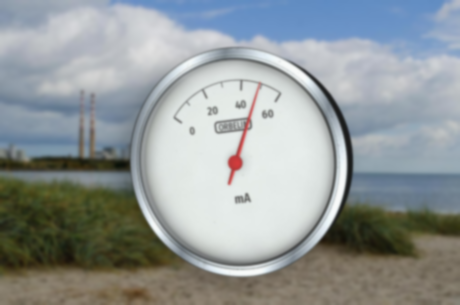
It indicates **50** mA
